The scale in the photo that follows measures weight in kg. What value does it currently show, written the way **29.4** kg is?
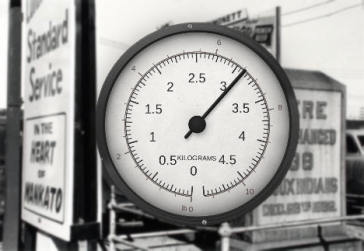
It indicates **3.1** kg
